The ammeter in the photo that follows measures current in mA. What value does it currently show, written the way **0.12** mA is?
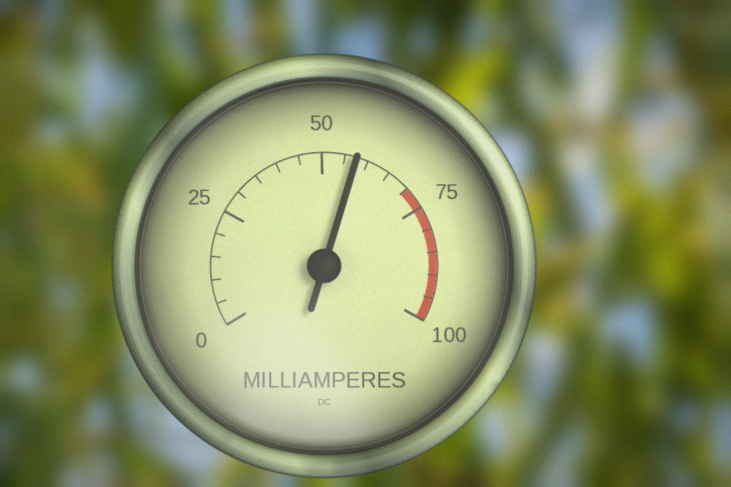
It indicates **57.5** mA
